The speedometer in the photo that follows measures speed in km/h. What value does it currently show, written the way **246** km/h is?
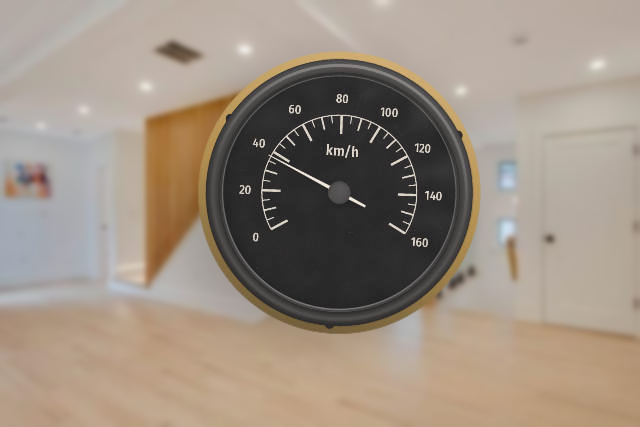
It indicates **37.5** km/h
